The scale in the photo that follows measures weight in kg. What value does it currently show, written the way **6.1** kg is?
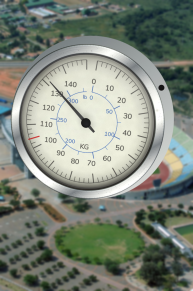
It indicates **132** kg
